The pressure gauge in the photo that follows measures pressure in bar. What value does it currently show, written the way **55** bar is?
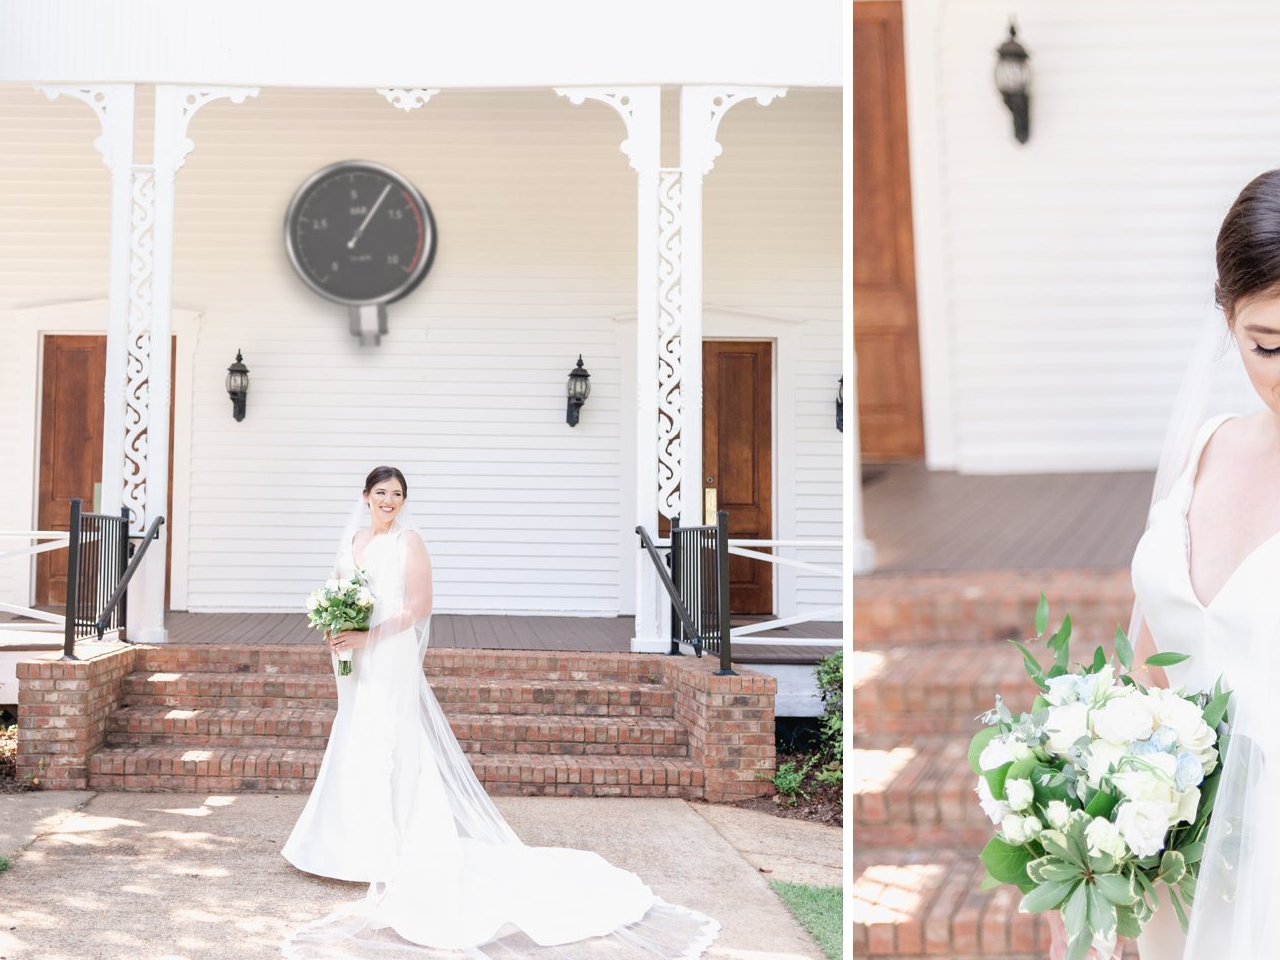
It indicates **6.5** bar
